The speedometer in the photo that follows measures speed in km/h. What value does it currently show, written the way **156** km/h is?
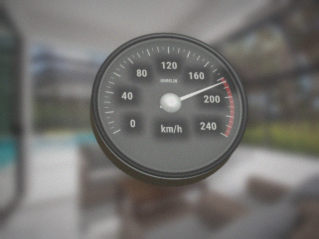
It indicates **185** km/h
